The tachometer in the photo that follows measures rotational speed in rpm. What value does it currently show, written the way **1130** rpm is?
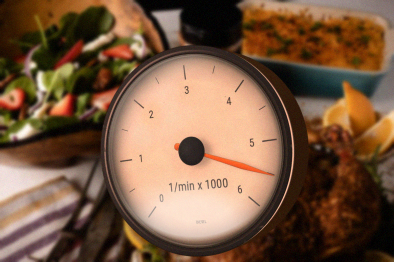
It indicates **5500** rpm
